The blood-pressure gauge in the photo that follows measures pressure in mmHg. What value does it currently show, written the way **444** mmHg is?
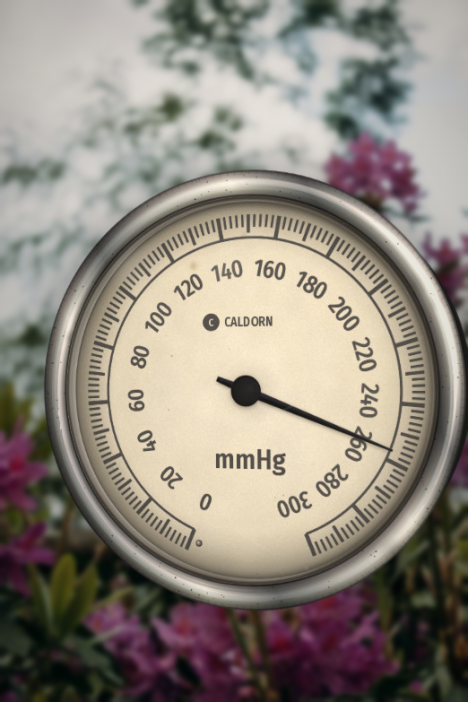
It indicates **256** mmHg
